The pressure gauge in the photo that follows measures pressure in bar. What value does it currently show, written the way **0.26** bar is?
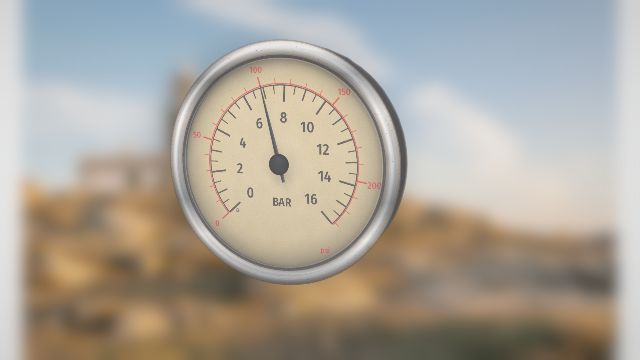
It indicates **7** bar
